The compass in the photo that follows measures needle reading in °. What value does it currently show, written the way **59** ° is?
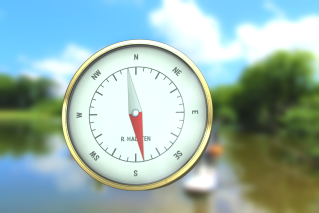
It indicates **170** °
